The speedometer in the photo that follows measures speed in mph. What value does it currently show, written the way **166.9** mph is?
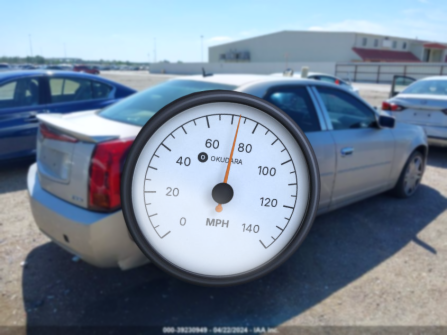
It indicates **72.5** mph
